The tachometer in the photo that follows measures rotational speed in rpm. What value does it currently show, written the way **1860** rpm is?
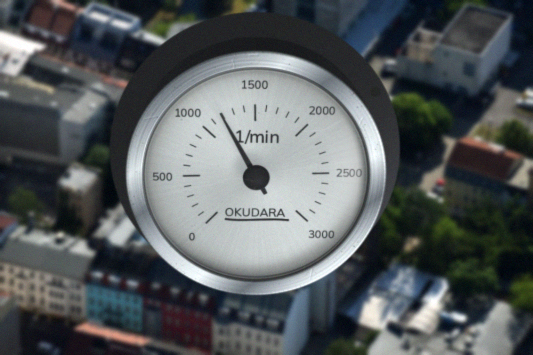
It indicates **1200** rpm
